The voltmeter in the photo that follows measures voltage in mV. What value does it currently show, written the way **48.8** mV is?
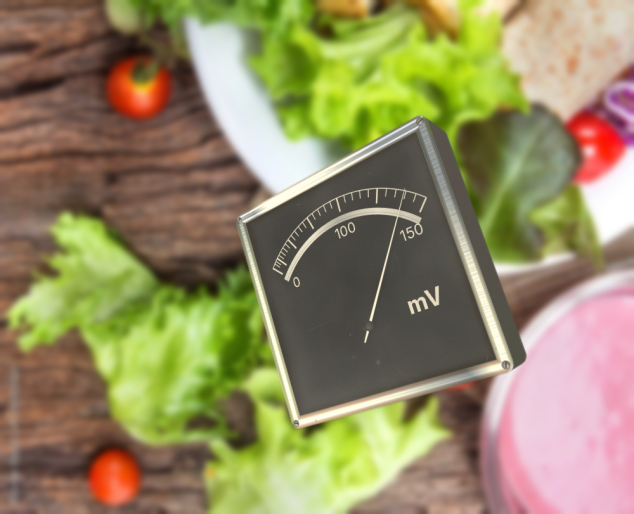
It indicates **140** mV
